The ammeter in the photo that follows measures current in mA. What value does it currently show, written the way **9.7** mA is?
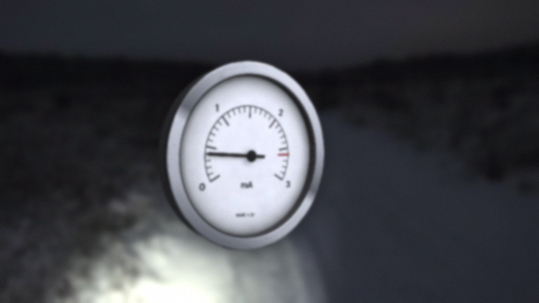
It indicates **0.4** mA
